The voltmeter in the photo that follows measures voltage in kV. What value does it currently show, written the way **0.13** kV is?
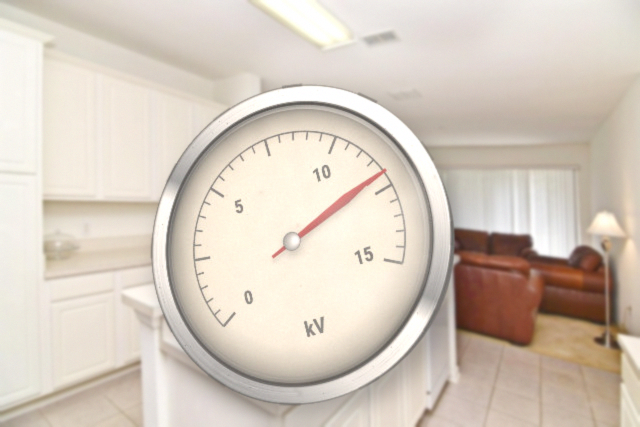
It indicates **12** kV
